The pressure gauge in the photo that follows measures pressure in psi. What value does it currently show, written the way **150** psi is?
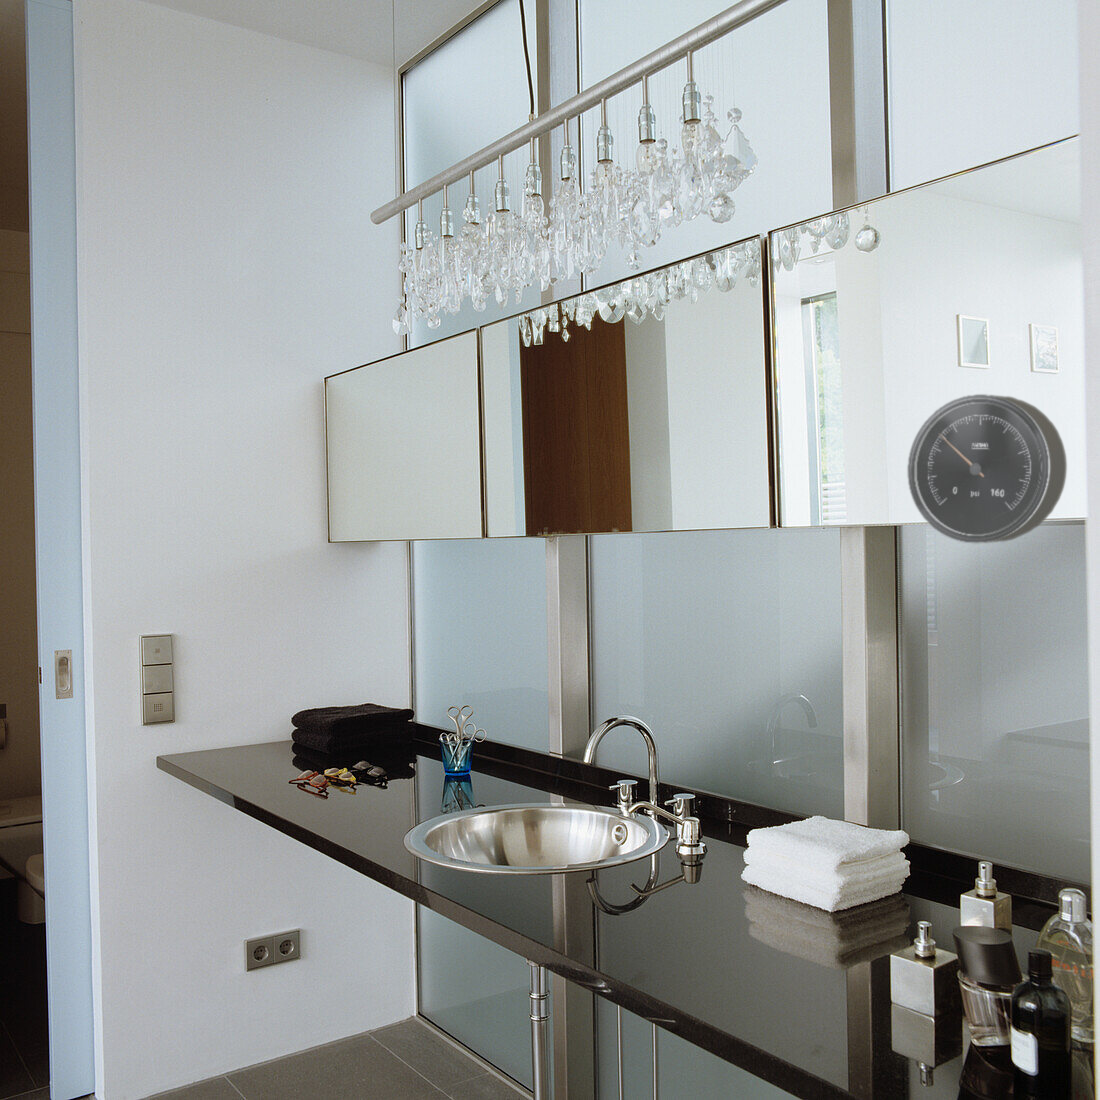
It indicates **50** psi
